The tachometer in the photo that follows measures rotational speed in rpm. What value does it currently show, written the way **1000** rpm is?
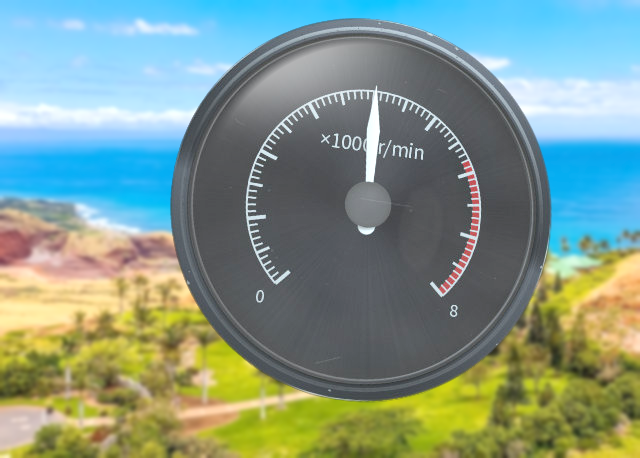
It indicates **4000** rpm
